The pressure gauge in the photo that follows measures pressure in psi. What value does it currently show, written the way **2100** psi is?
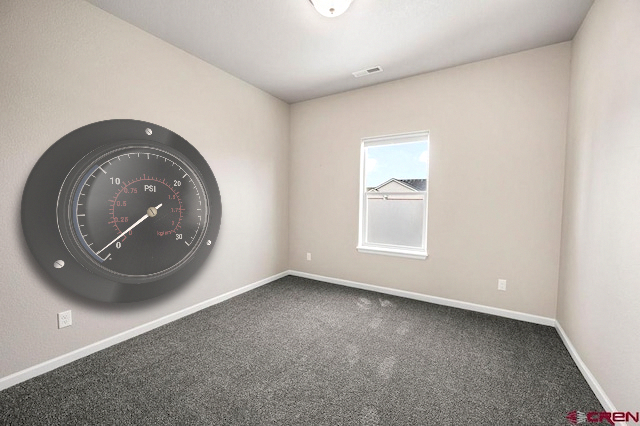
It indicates **1** psi
